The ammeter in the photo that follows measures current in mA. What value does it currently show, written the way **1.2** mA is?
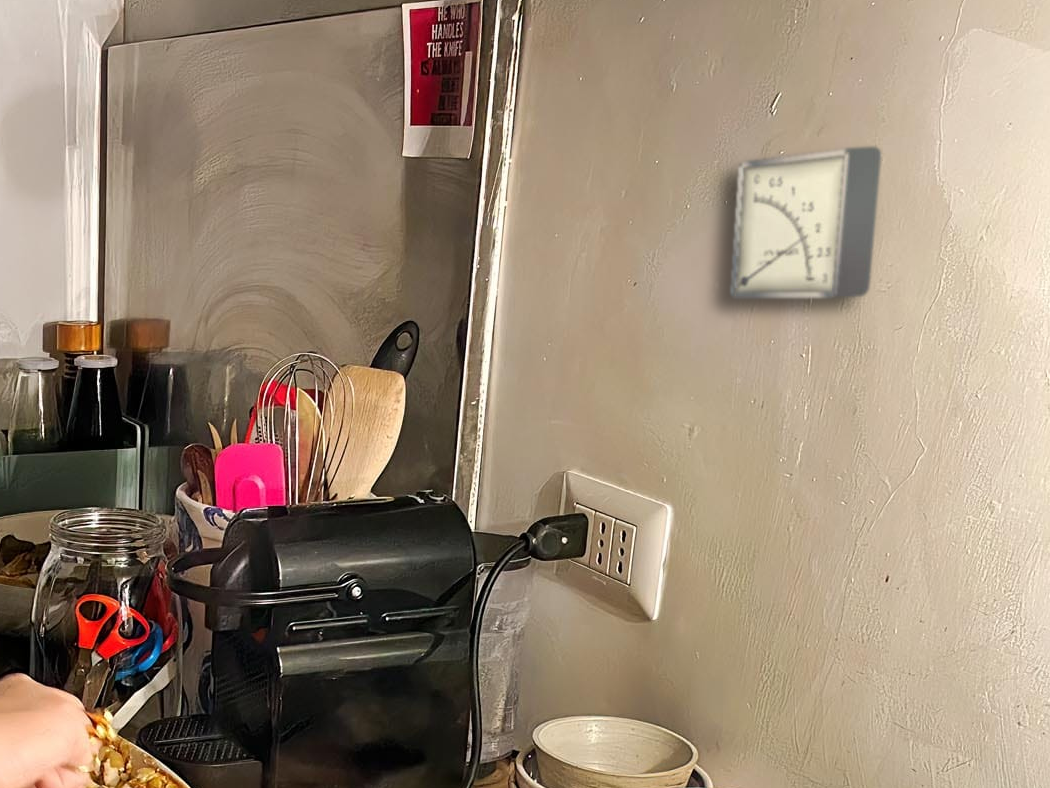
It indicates **2** mA
